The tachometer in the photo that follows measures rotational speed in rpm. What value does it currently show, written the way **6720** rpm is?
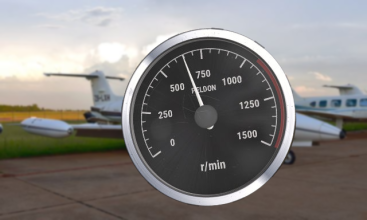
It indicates **650** rpm
